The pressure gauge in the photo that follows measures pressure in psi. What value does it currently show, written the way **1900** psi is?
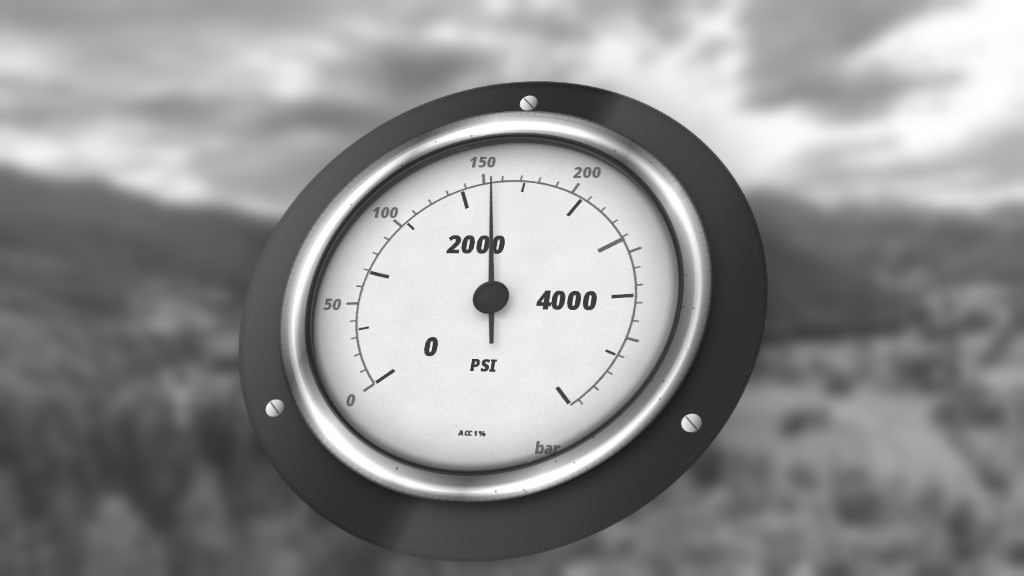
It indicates **2250** psi
